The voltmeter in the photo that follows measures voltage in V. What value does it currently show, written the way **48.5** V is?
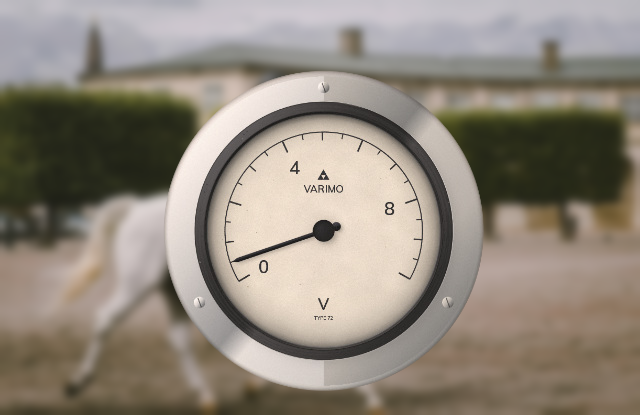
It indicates **0.5** V
